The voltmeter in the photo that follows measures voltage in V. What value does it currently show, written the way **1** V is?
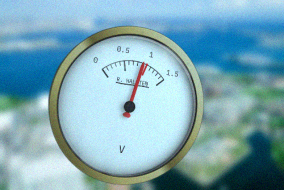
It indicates **0.9** V
